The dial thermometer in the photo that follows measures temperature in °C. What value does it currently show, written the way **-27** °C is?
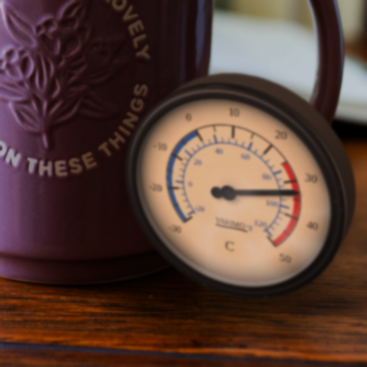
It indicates **32.5** °C
